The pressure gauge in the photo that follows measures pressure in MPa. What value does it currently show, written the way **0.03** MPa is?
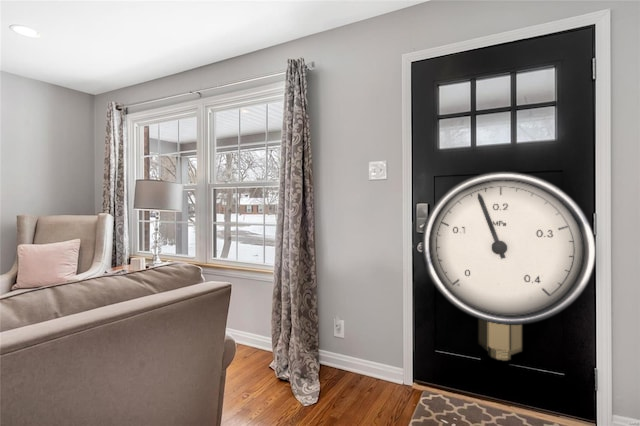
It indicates **0.17** MPa
